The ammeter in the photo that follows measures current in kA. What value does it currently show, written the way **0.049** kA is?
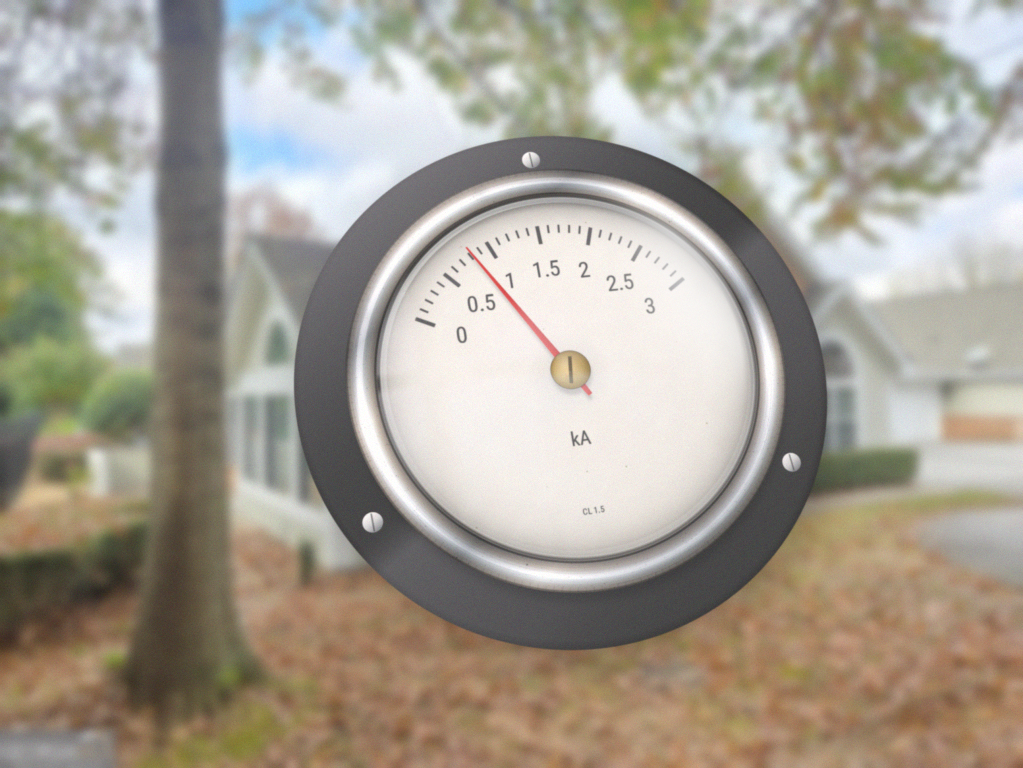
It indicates **0.8** kA
